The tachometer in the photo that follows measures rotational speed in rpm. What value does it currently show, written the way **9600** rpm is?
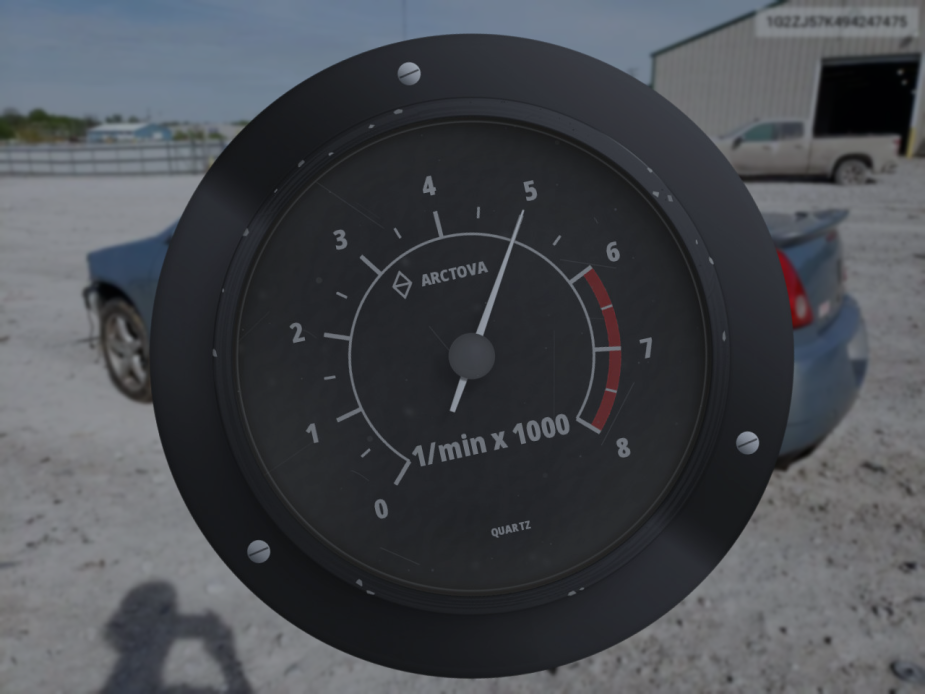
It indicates **5000** rpm
